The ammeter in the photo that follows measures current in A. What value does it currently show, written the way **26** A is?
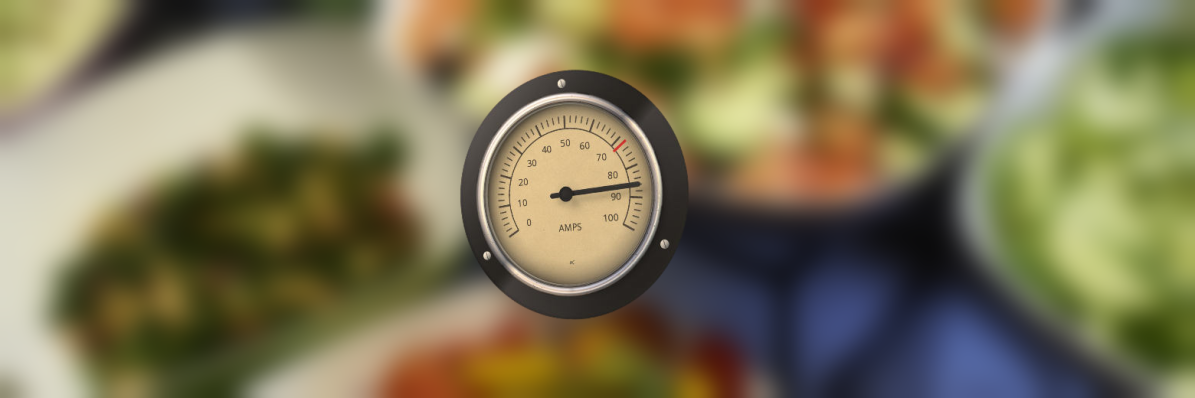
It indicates **86** A
